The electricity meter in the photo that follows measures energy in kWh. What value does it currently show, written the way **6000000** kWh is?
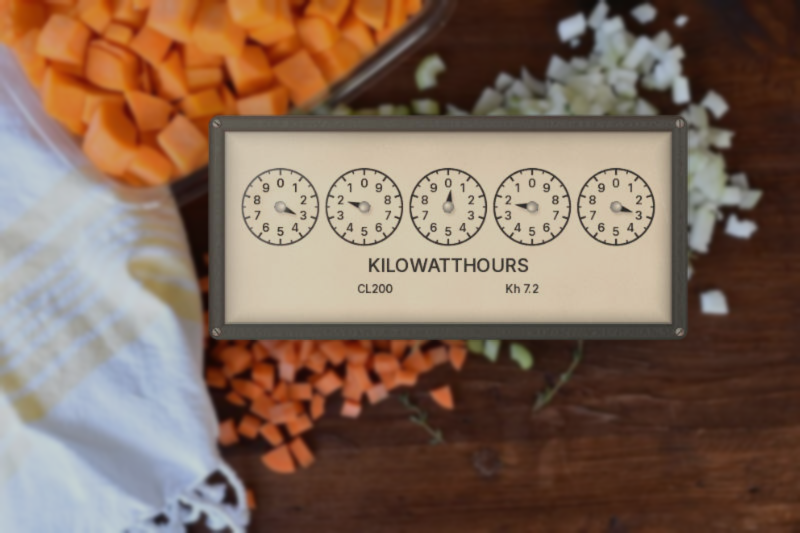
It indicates **32023** kWh
